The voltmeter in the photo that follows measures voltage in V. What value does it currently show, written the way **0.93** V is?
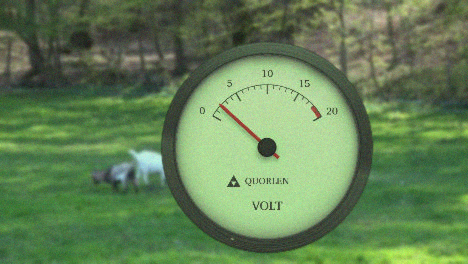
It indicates **2** V
